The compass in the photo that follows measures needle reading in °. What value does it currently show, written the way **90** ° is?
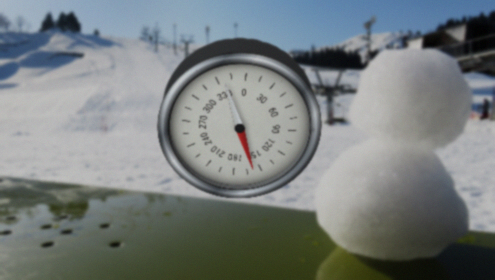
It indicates **157.5** °
